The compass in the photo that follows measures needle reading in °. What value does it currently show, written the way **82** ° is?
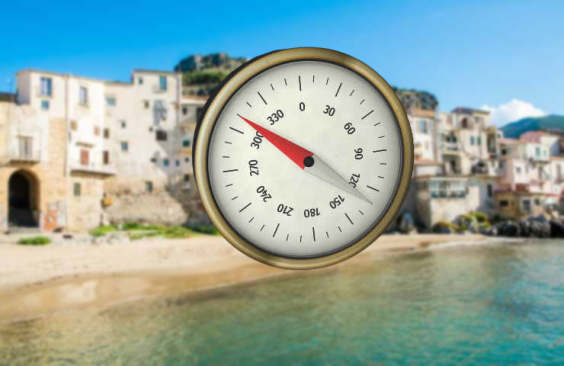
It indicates **310** °
